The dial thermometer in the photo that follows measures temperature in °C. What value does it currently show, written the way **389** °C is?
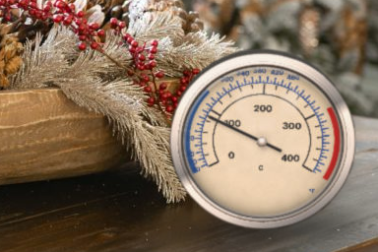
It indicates **90** °C
